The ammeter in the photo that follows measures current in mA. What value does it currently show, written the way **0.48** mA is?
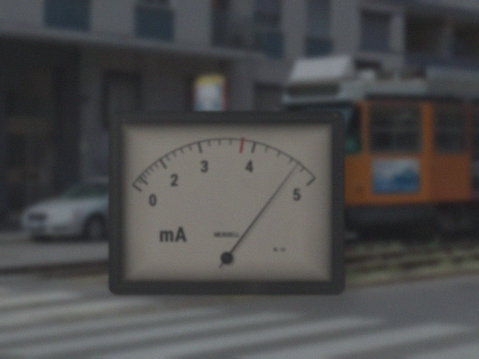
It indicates **4.7** mA
